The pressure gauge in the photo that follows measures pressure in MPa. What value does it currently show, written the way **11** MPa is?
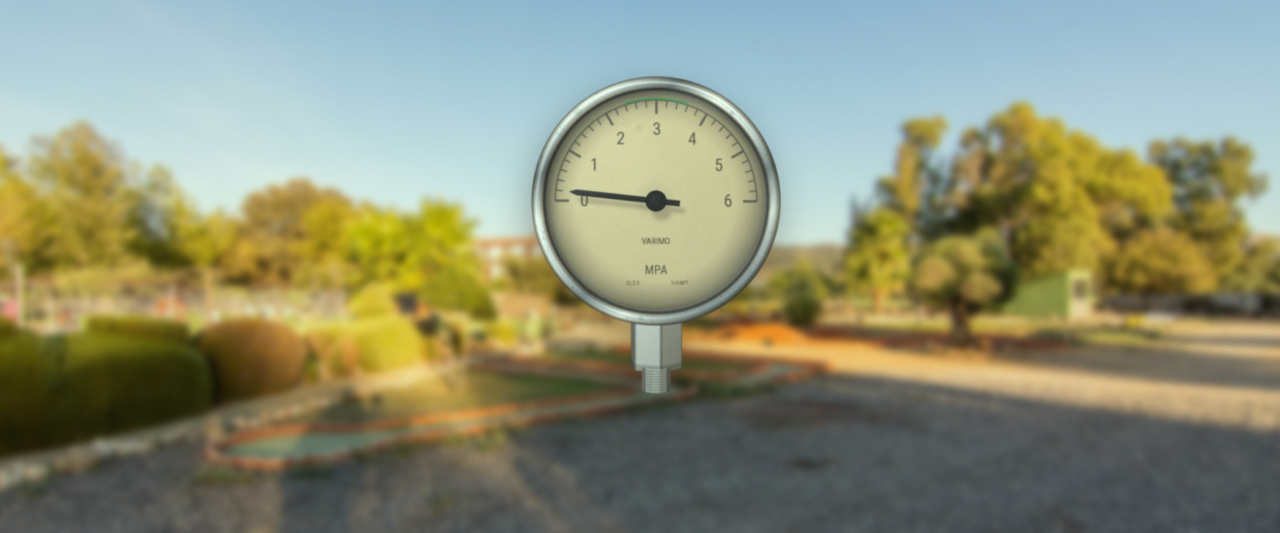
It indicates **0.2** MPa
